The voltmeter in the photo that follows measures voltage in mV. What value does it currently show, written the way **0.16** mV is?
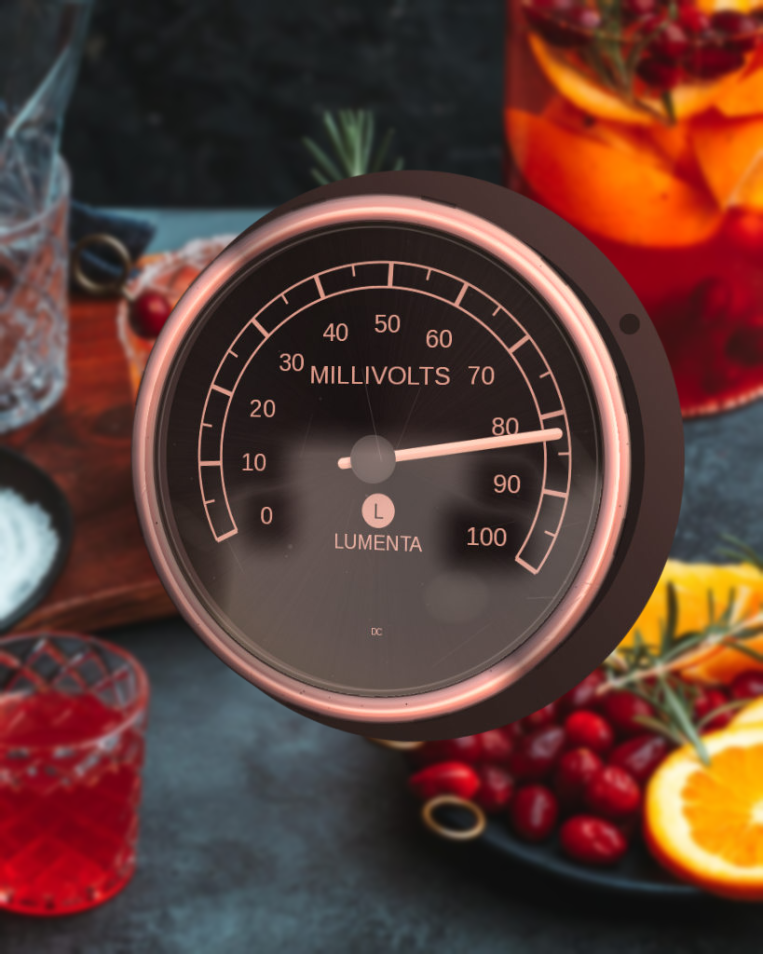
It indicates **82.5** mV
